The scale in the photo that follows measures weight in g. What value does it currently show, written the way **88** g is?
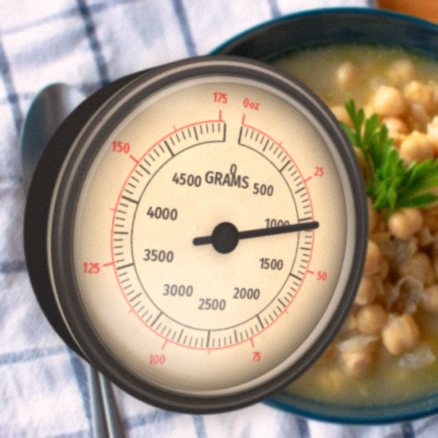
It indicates **1050** g
